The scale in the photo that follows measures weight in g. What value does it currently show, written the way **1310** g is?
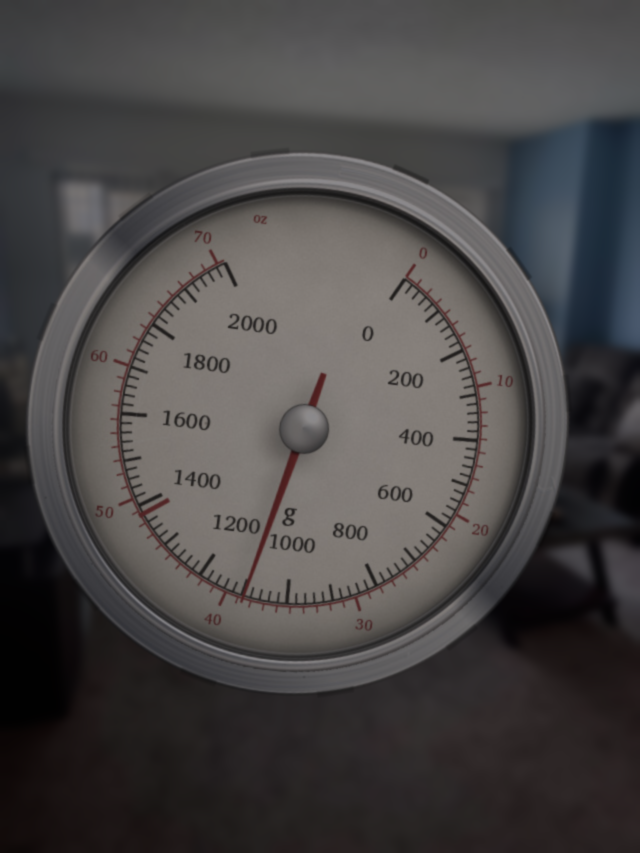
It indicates **1100** g
